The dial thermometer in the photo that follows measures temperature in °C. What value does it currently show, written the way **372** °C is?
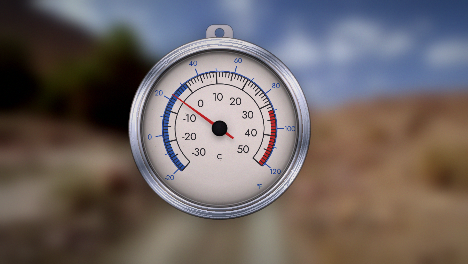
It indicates **-5** °C
